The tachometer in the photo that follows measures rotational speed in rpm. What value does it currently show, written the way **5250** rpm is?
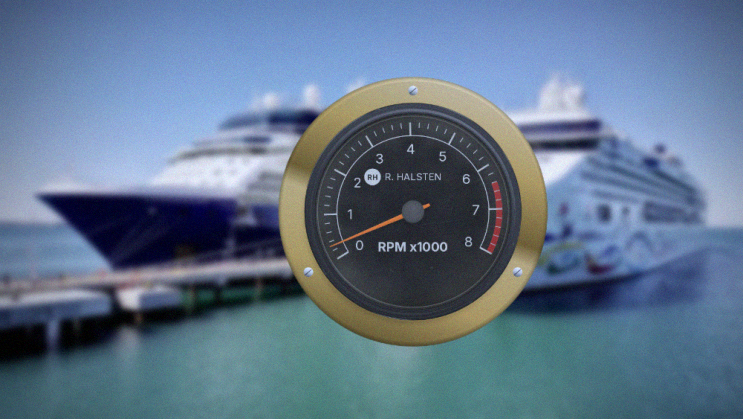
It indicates **300** rpm
